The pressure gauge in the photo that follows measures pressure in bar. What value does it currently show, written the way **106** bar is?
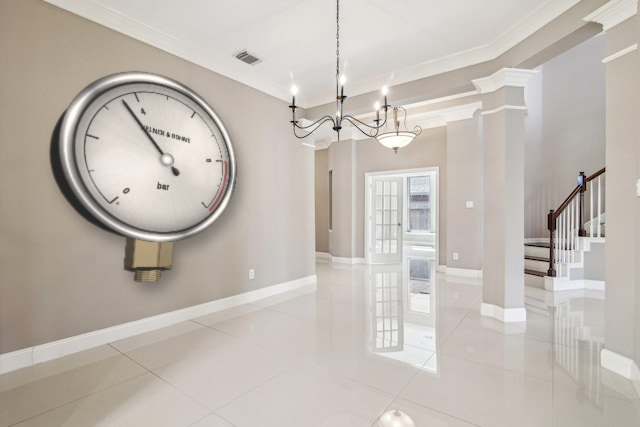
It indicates **3.5** bar
